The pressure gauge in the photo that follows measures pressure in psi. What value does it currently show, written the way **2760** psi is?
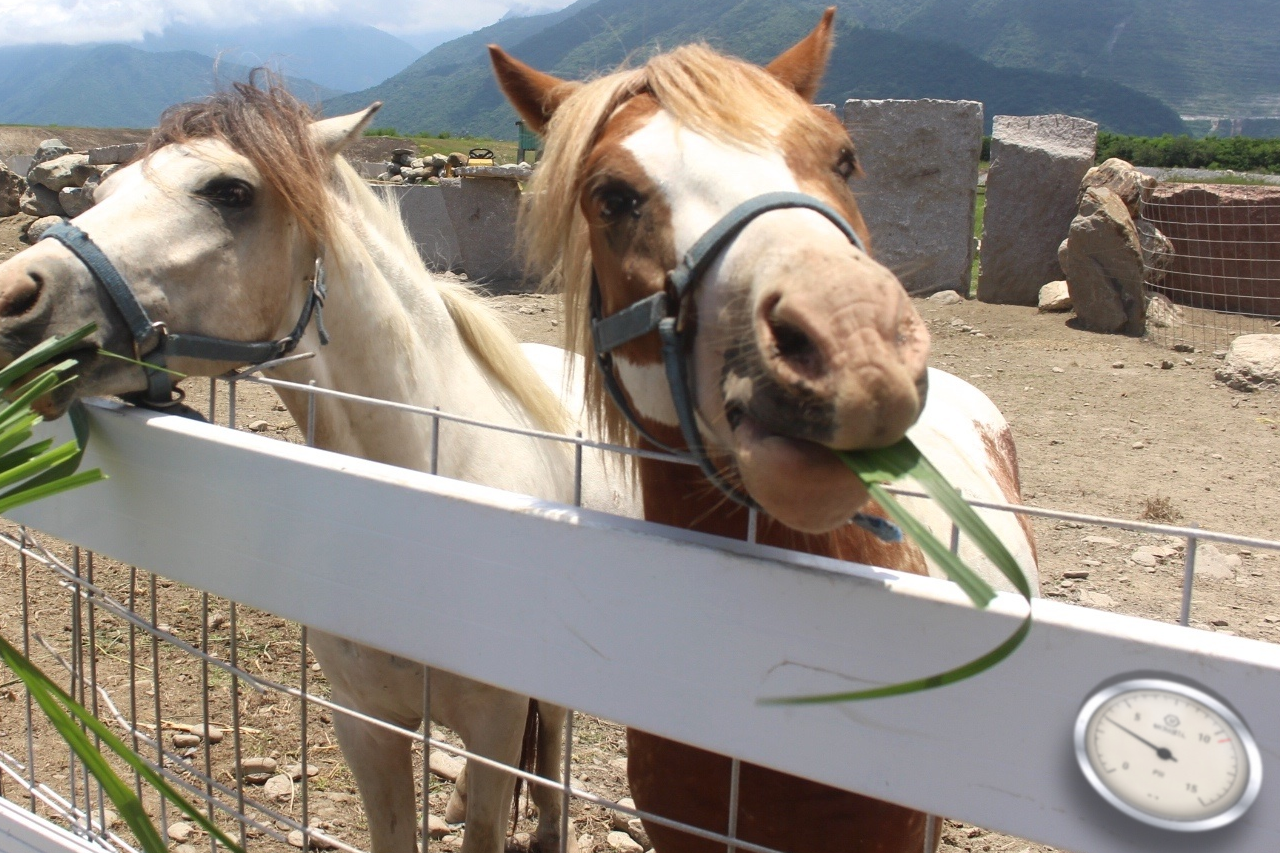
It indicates **3.5** psi
